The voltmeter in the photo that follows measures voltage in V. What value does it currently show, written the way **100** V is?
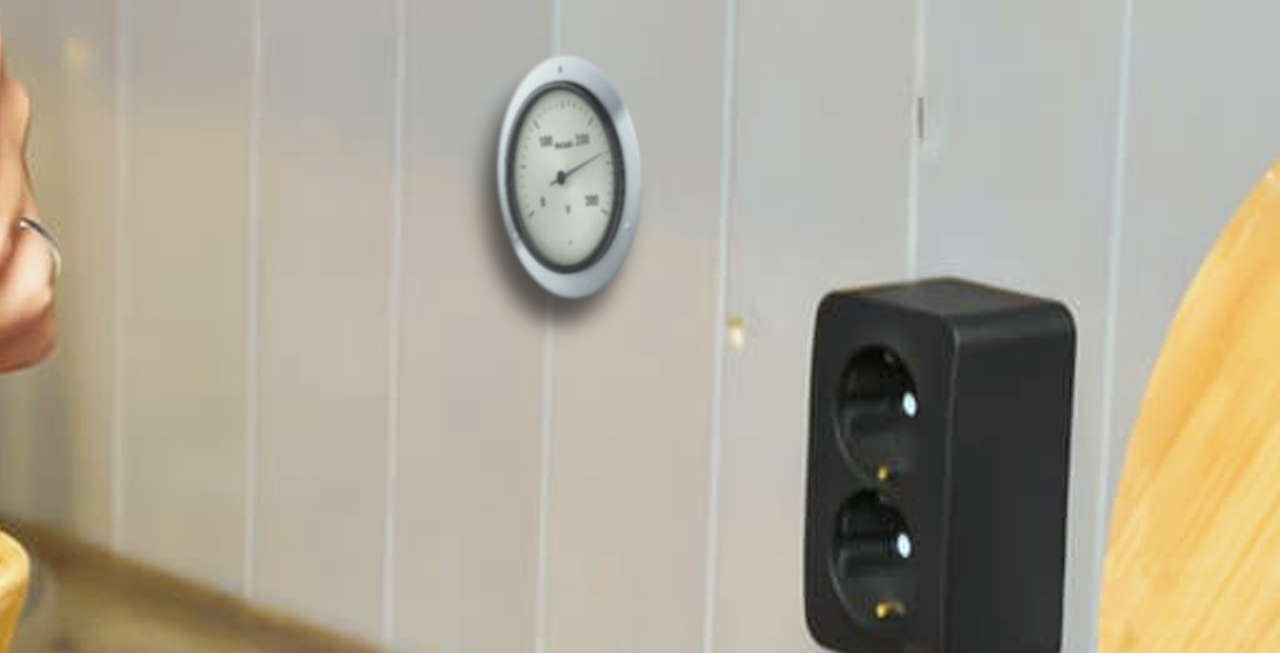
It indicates **240** V
